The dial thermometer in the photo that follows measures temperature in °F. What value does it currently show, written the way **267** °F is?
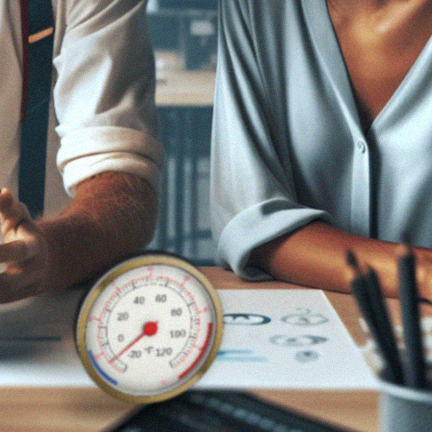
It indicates **-10** °F
